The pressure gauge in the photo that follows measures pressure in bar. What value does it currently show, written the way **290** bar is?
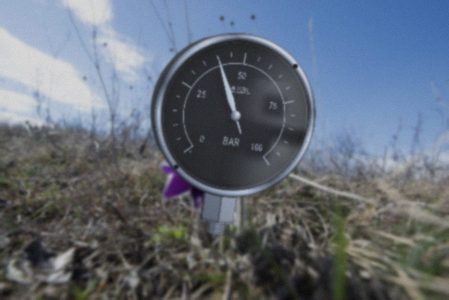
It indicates **40** bar
